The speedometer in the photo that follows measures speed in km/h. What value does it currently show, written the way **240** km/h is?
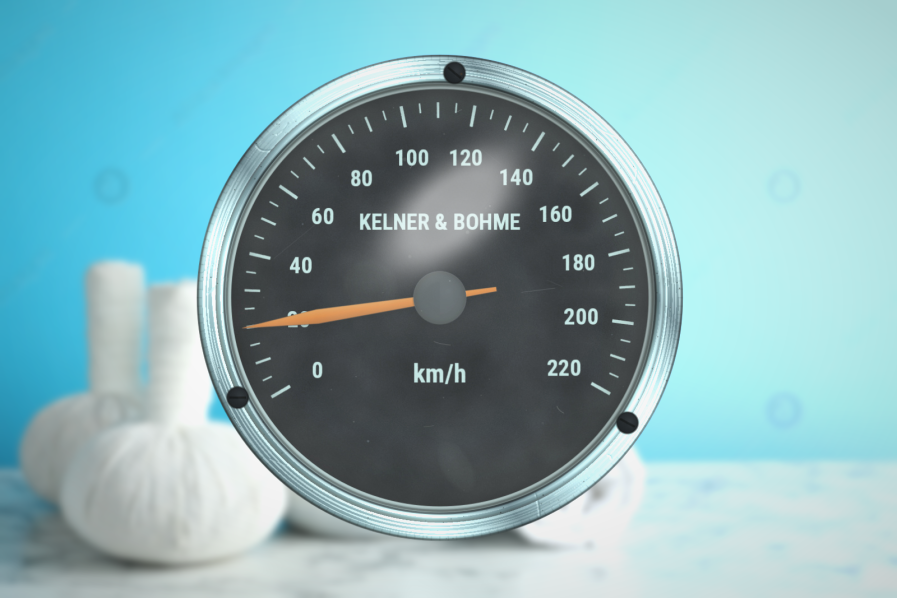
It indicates **20** km/h
